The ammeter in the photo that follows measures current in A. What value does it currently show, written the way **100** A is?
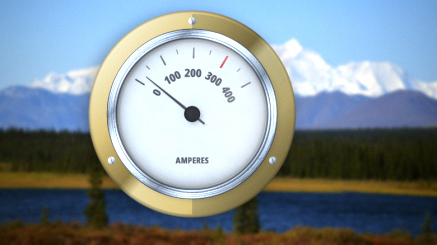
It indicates **25** A
